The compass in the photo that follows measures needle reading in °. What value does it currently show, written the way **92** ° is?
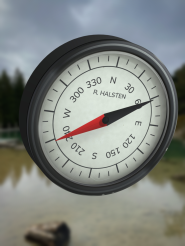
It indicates **240** °
